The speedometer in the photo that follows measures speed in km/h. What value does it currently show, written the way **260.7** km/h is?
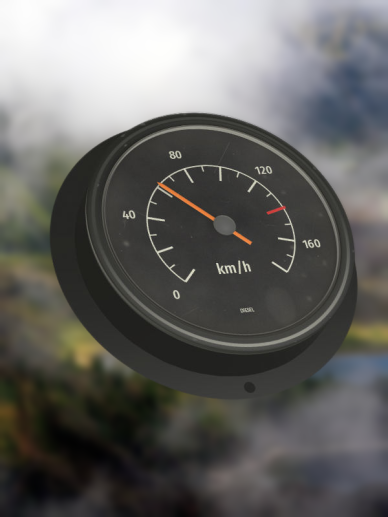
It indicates **60** km/h
